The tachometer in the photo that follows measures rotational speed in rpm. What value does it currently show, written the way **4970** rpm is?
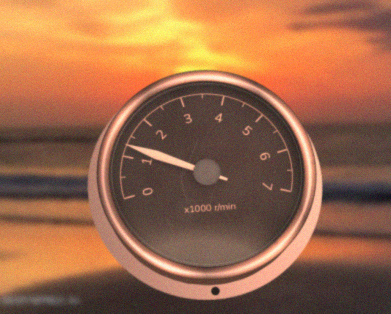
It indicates **1250** rpm
